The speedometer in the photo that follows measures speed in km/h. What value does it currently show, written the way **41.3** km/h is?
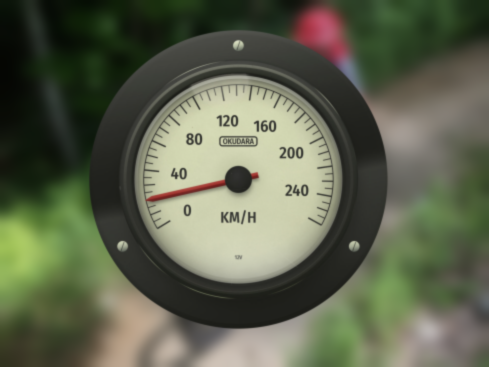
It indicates **20** km/h
